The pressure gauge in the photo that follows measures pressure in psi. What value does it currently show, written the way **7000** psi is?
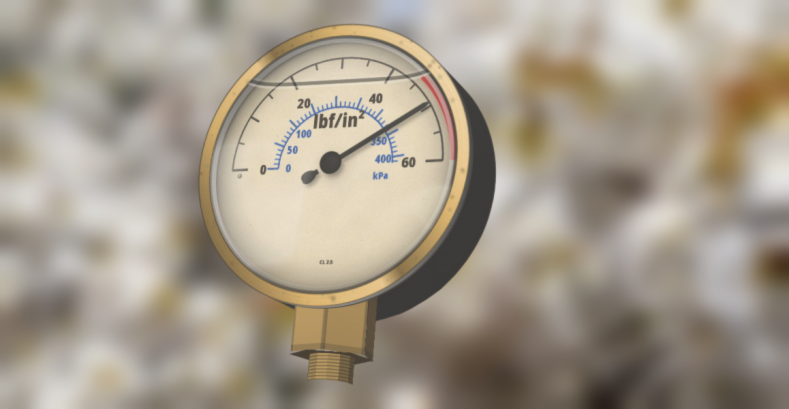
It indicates **50** psi
